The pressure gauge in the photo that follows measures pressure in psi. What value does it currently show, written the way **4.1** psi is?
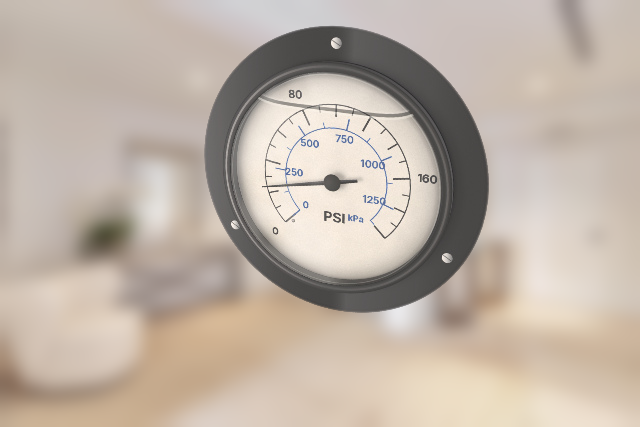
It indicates **25** psi
